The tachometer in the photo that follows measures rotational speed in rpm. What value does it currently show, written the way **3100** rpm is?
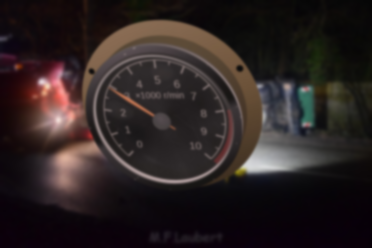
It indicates **3000** rpm
